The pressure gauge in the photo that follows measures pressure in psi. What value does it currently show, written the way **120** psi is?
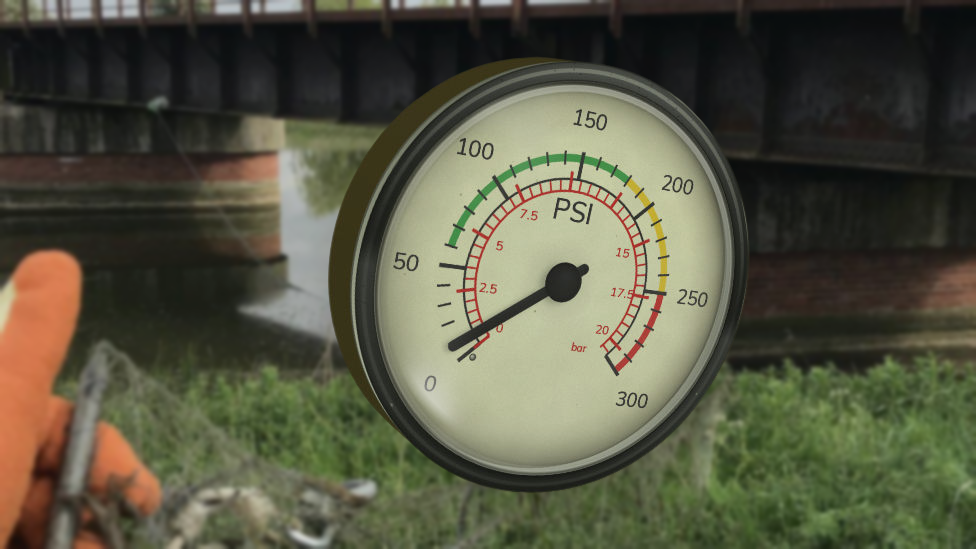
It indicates **10** psi
